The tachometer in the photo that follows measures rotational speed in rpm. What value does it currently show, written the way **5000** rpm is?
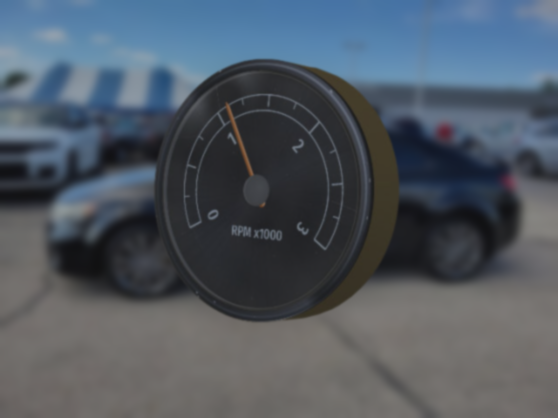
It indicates **1125** rpm
